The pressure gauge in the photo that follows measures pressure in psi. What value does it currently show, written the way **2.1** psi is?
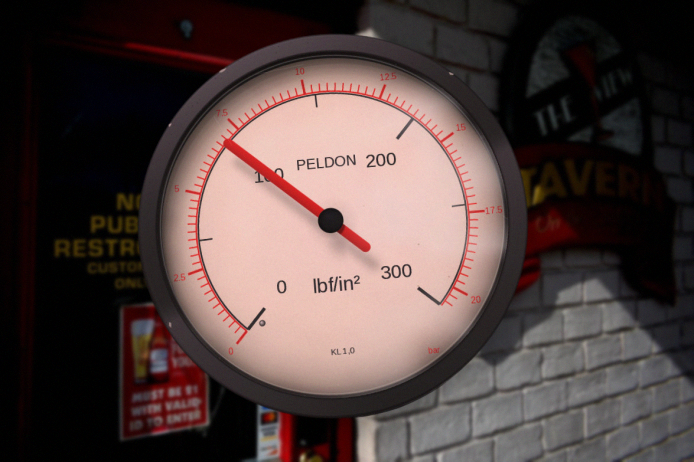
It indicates **100** psi
